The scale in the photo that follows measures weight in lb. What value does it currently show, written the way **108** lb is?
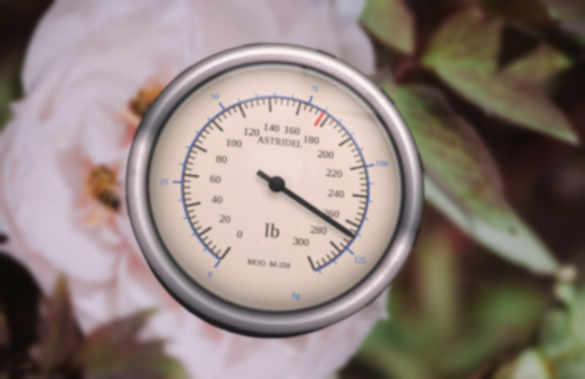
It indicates **268** lb
